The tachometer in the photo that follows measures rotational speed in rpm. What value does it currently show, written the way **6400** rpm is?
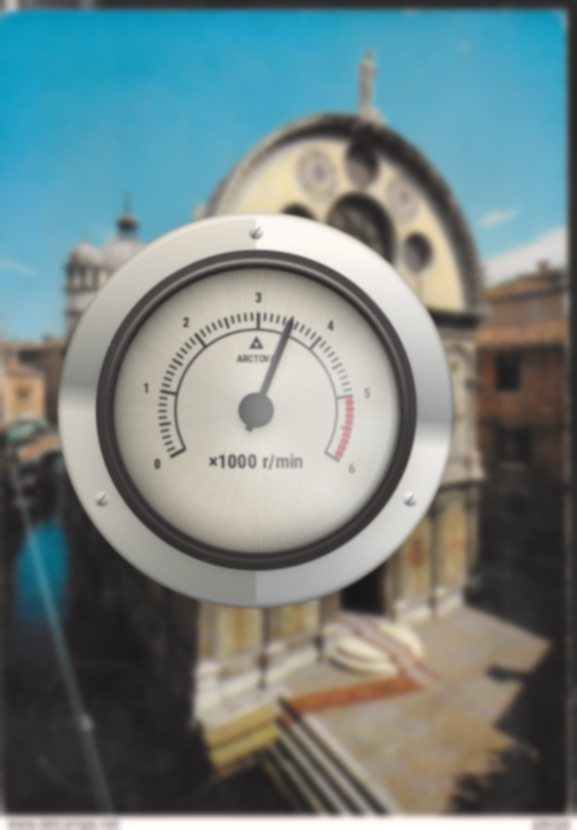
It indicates **3500** rpm
